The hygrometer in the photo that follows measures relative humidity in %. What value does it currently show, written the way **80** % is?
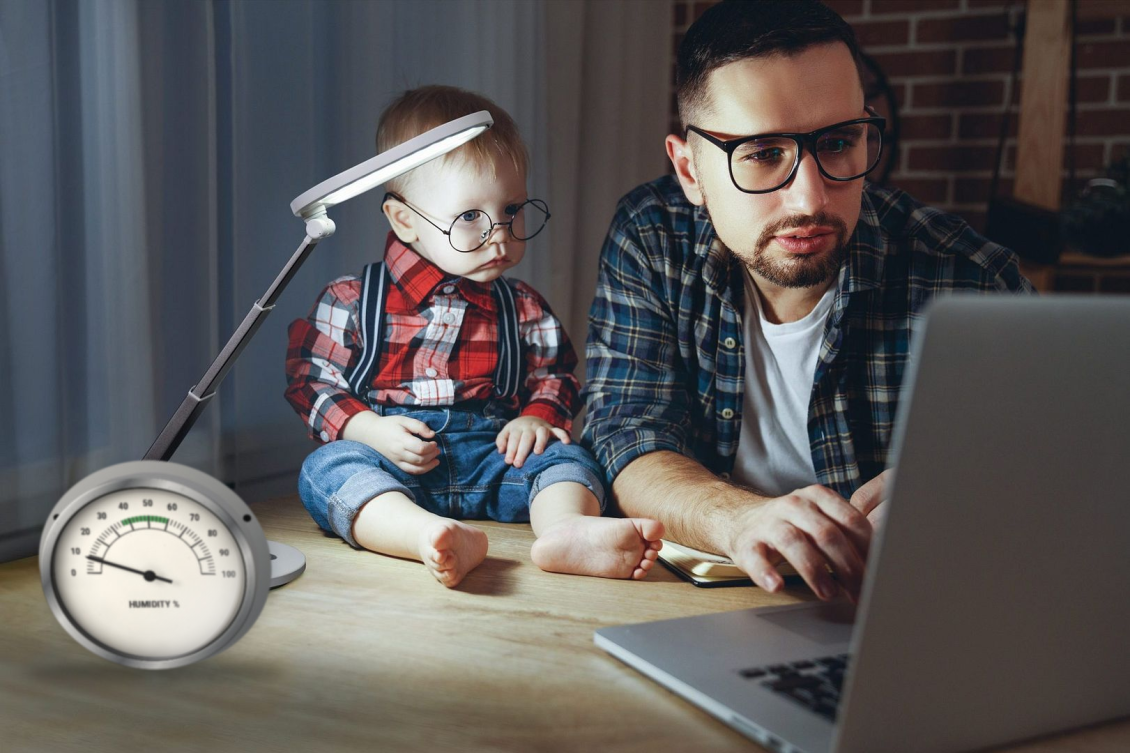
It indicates **10** %
